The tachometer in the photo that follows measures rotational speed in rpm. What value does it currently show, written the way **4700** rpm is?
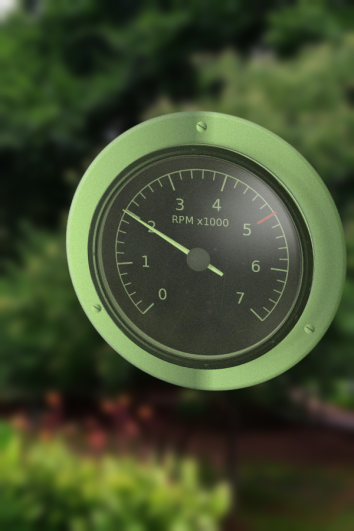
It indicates **2000** rpm
